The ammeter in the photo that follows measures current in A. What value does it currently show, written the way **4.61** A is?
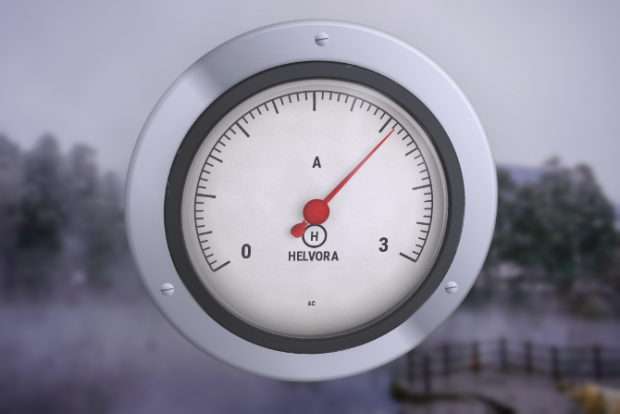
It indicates **2.05** A
